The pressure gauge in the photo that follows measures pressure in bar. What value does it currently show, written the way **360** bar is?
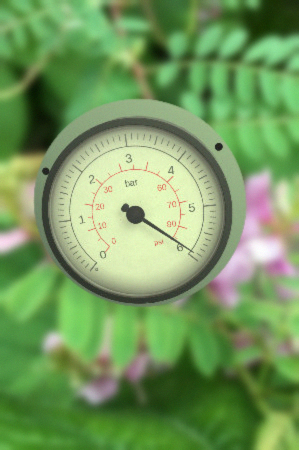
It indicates **5.9** bar
